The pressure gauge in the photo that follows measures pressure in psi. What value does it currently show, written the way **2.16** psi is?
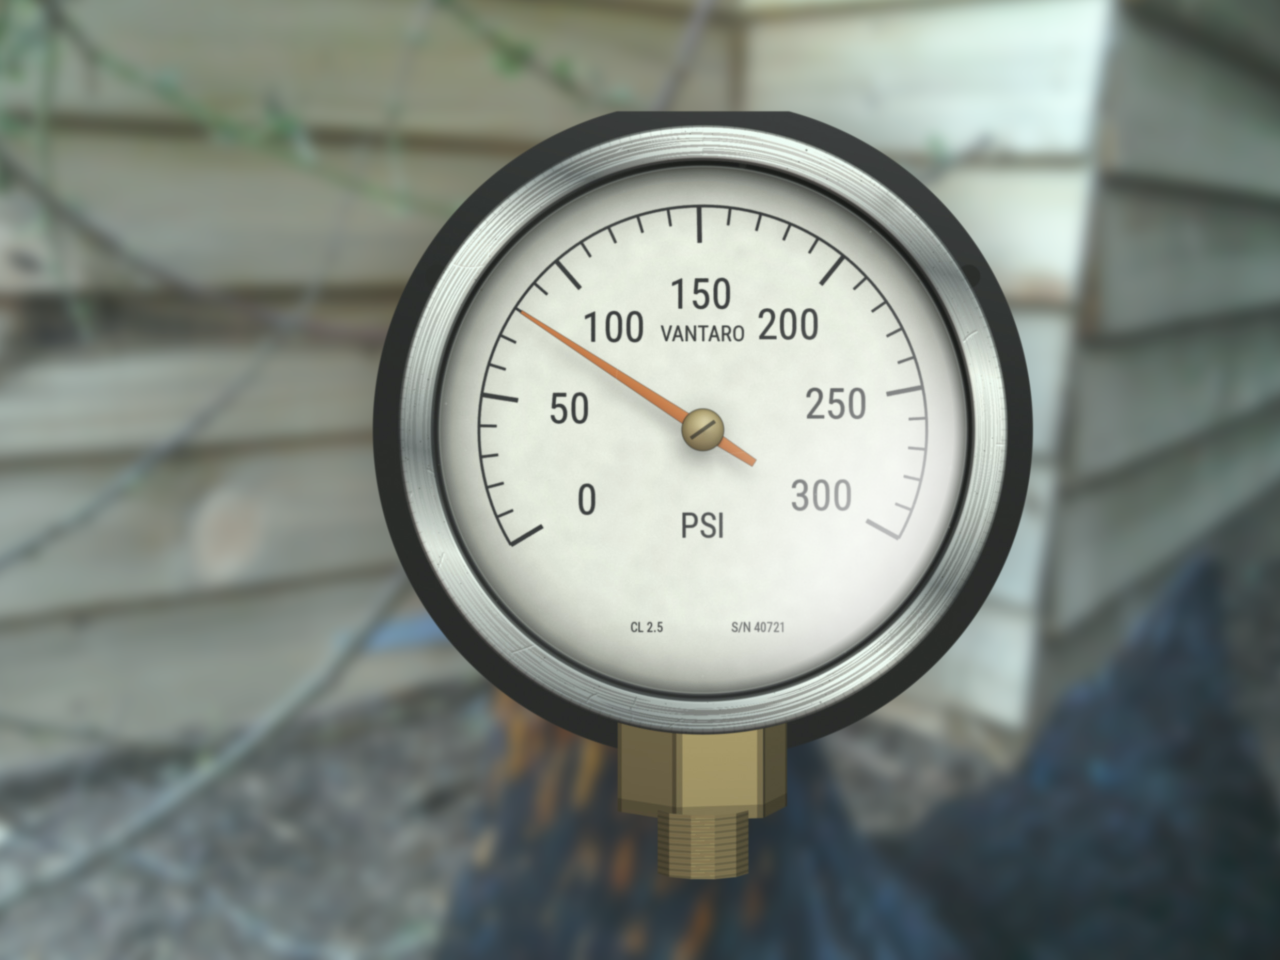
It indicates **80** psi
